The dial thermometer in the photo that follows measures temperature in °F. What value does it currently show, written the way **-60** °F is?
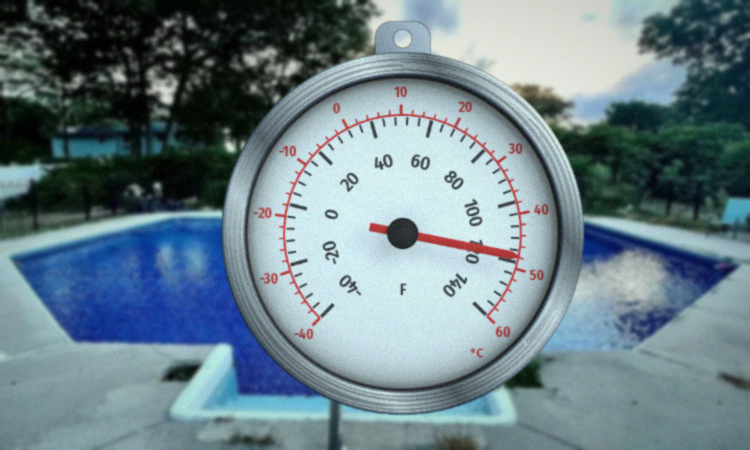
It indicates **118** °F
